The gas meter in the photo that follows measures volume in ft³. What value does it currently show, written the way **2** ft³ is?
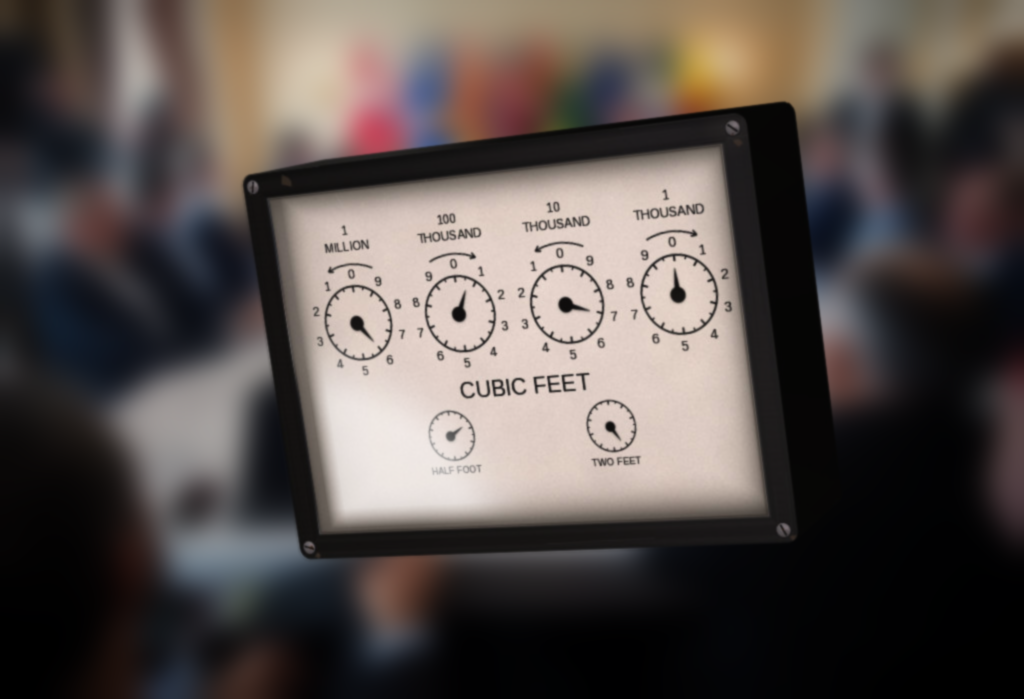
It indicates **607000** ft³
